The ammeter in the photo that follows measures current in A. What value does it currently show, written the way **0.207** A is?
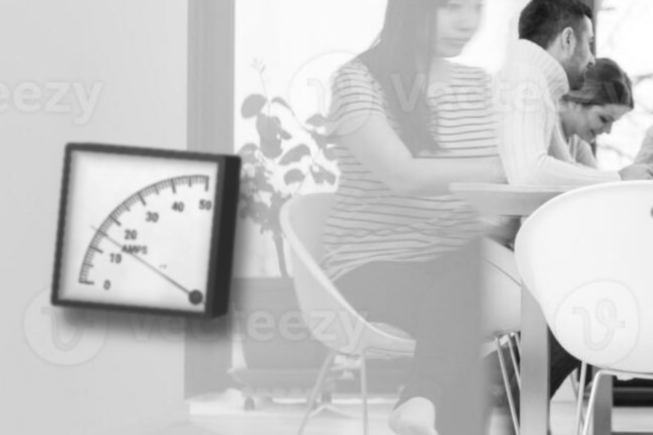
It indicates **15** A
